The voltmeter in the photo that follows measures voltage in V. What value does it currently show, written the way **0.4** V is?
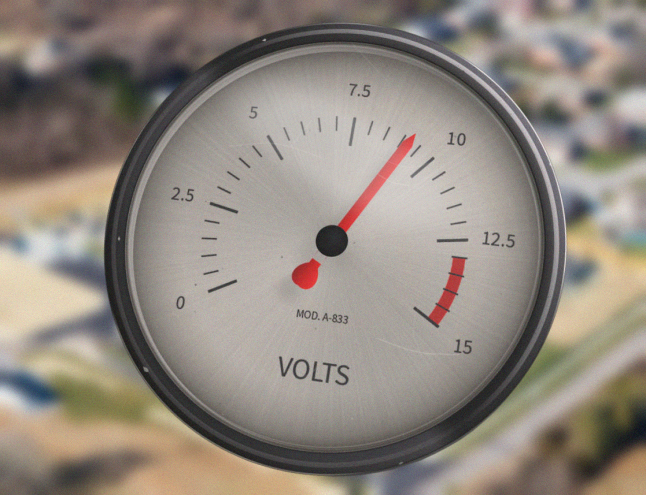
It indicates **9.25** V
